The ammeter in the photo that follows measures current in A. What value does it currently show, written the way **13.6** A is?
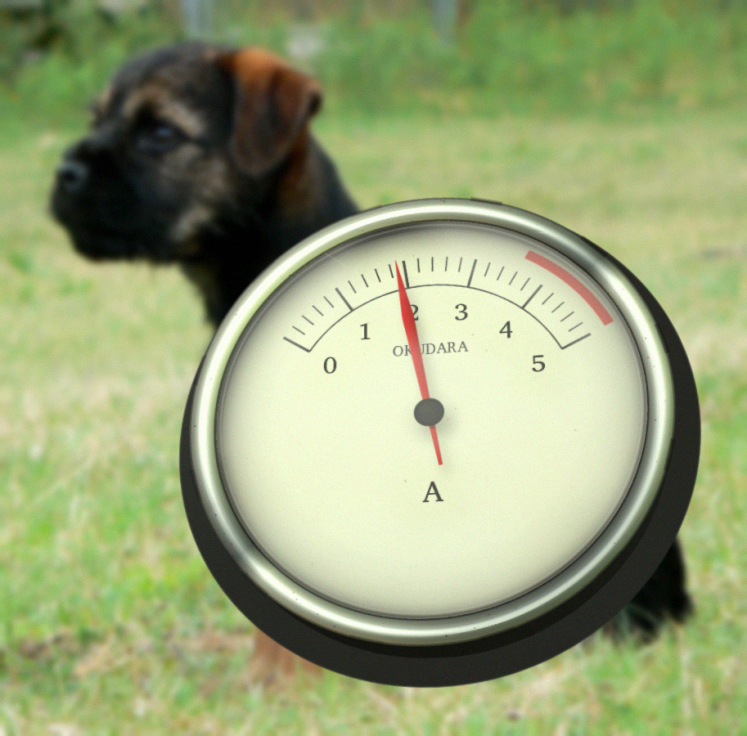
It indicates **1.9** A
